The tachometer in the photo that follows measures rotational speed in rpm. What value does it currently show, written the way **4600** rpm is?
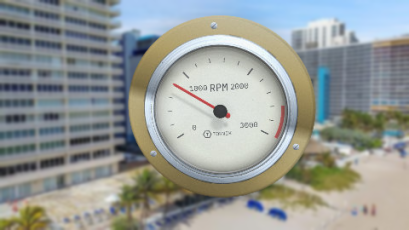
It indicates **800** rpm
